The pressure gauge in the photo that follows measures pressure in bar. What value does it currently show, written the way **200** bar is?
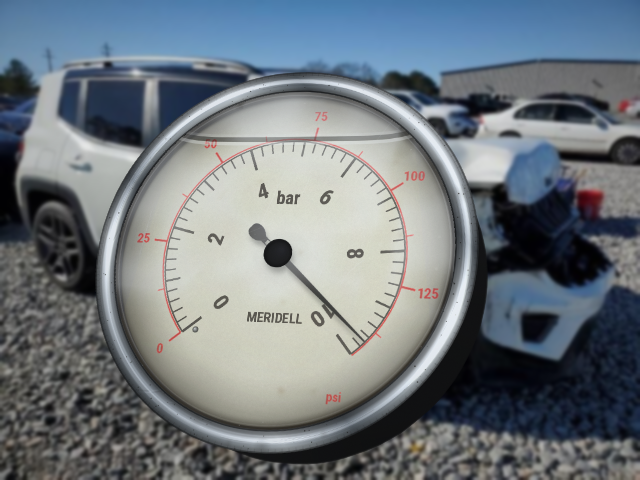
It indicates **9.7** bar
